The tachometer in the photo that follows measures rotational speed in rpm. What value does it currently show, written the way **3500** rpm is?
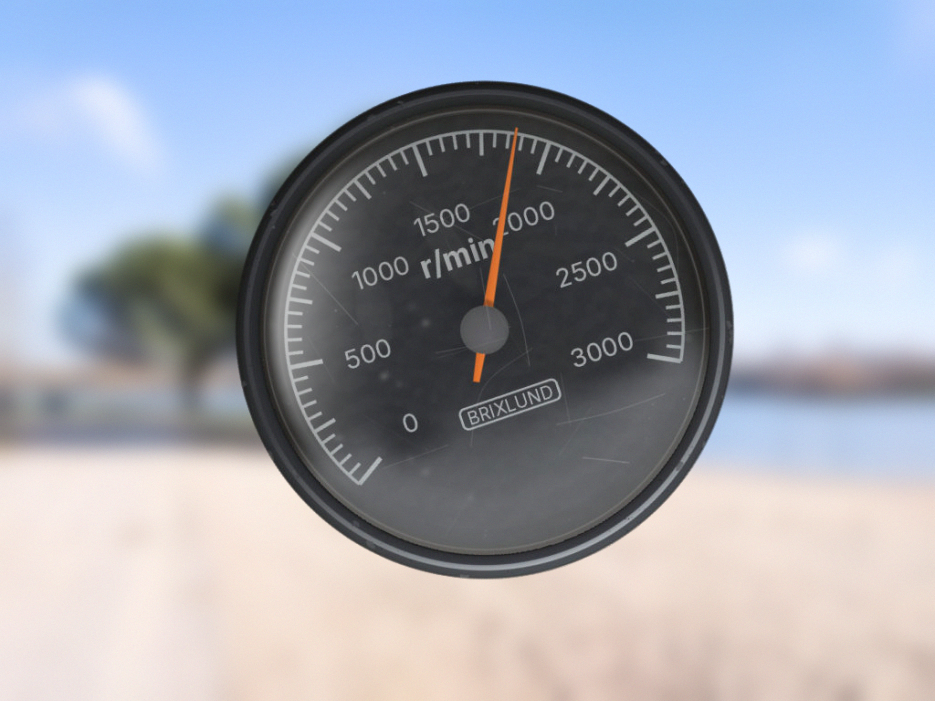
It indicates **1875** rpm
